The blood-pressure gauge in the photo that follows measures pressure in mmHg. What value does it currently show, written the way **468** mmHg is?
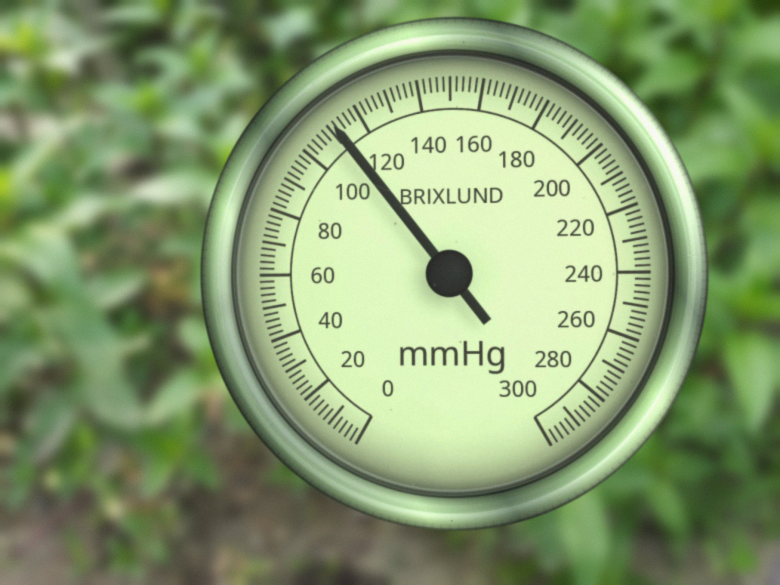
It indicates **112** mmHg
